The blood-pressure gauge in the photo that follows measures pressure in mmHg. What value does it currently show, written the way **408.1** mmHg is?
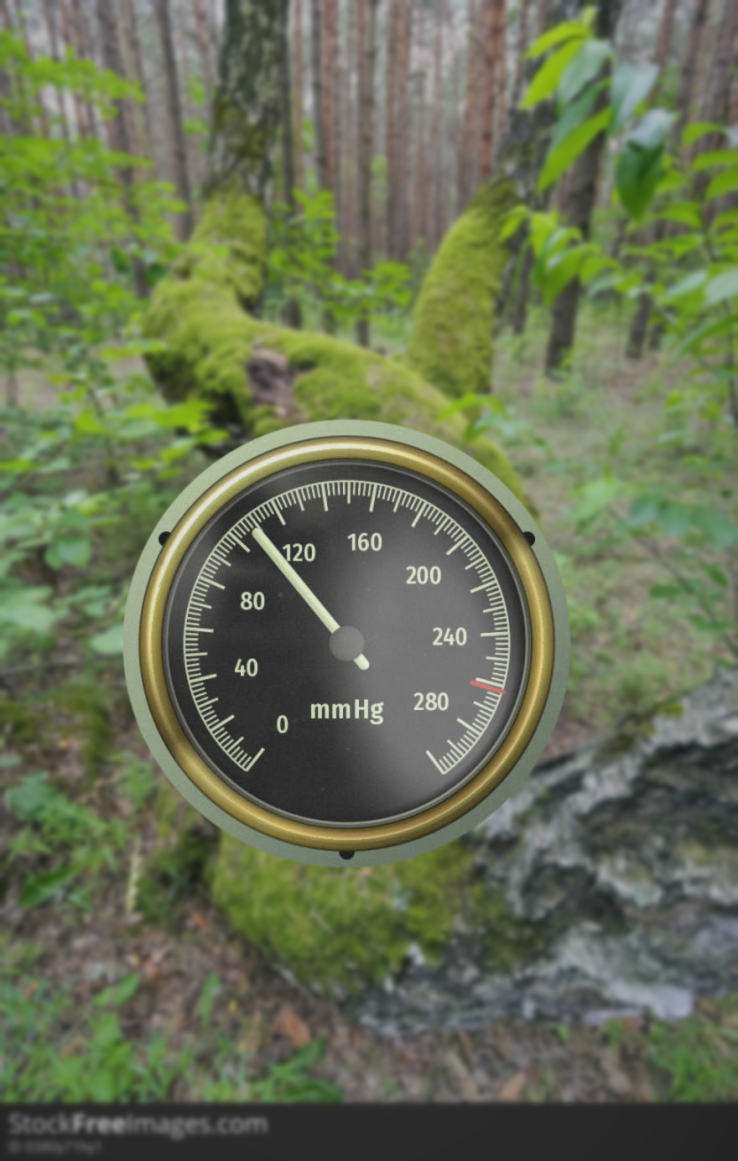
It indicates **108** mmHg
